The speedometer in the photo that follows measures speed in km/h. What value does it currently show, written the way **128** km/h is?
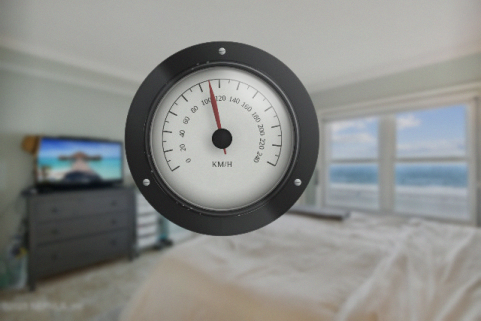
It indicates **110** km/h
